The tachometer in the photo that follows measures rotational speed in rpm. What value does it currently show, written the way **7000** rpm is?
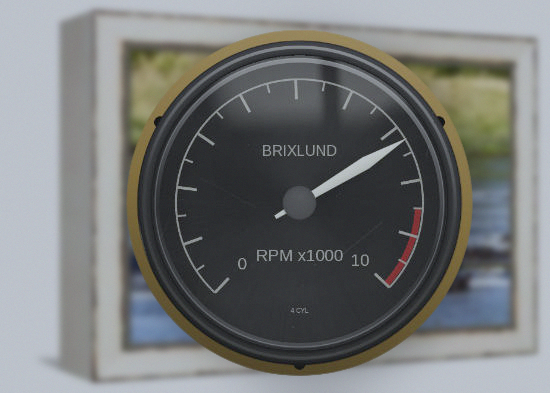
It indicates **7250** rpm
